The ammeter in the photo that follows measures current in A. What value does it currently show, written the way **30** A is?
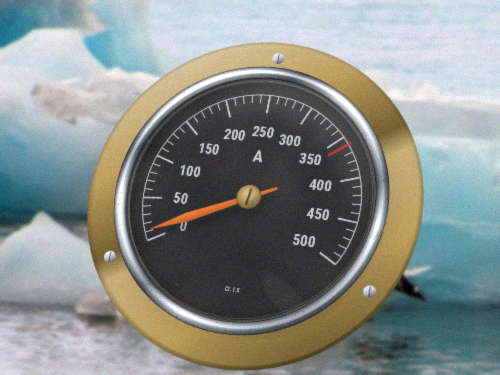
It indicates **10** A
